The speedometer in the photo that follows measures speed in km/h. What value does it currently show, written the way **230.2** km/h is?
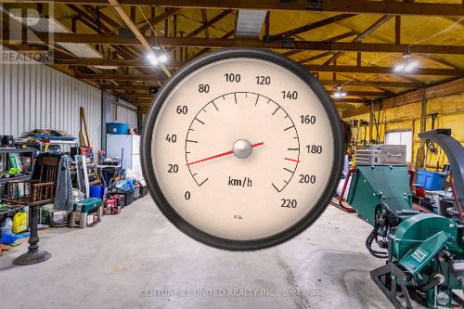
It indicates **20** km/h
